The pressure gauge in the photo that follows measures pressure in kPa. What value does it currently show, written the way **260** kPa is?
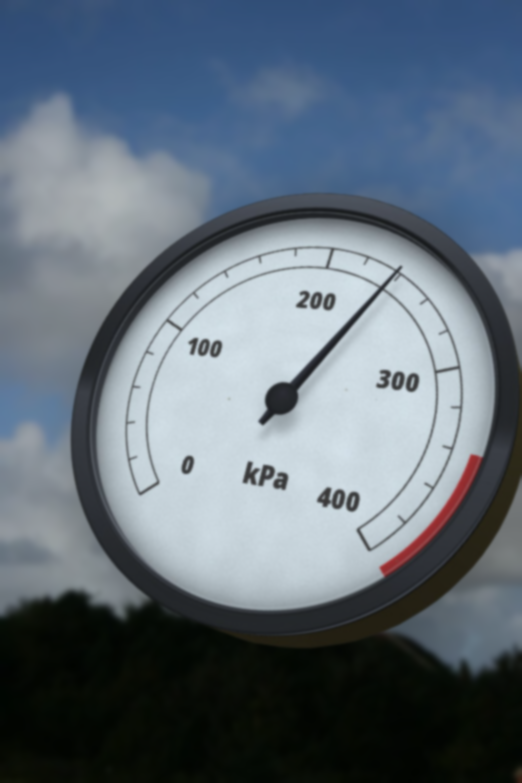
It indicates **240** kPa
